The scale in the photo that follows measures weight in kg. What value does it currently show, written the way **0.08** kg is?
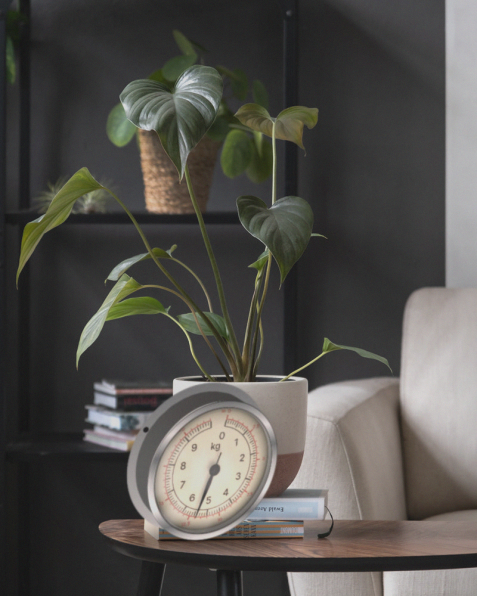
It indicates **5.5** kg
